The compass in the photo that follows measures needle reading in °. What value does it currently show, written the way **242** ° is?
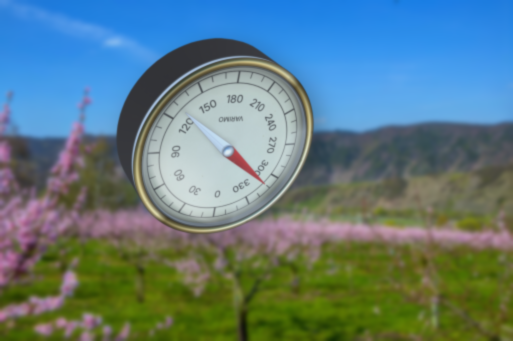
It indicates **310** °
